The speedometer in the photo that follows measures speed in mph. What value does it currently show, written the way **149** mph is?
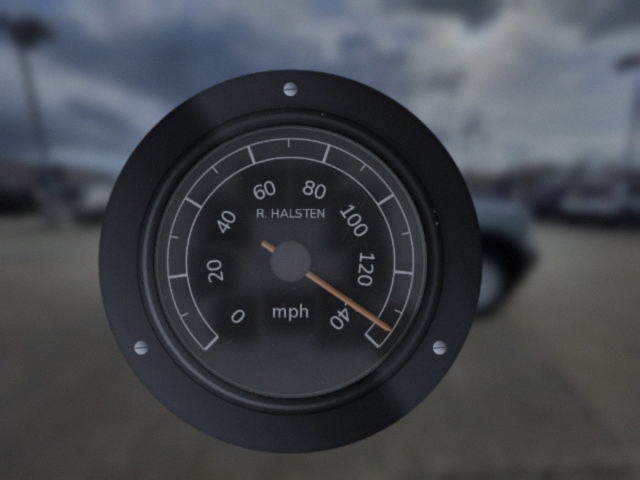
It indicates **135** mph
